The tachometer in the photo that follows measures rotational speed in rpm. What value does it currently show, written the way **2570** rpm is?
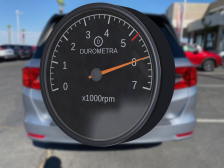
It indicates **6000** rpm
